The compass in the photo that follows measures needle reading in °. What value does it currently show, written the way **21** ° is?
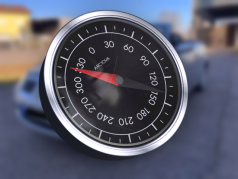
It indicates **320** °
